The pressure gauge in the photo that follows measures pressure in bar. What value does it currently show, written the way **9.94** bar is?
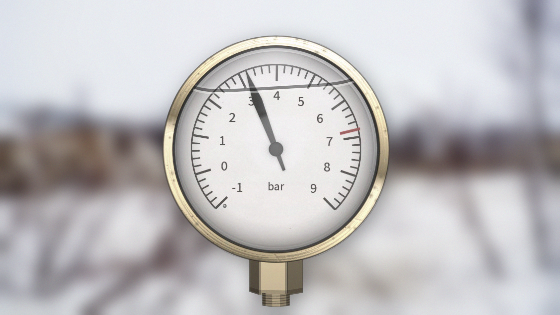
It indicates **3.2** bar
